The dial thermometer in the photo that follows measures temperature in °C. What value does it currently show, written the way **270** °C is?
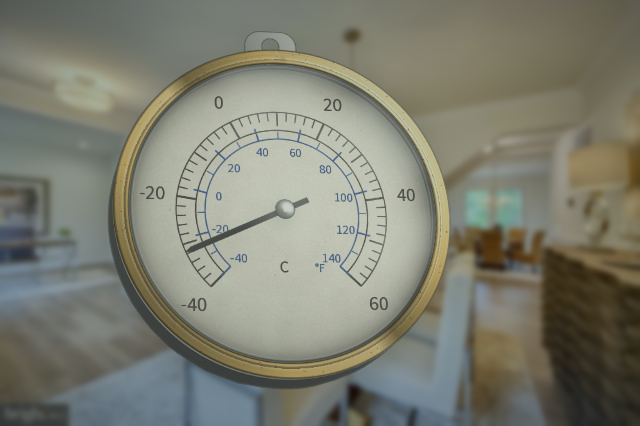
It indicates **-32** °C
